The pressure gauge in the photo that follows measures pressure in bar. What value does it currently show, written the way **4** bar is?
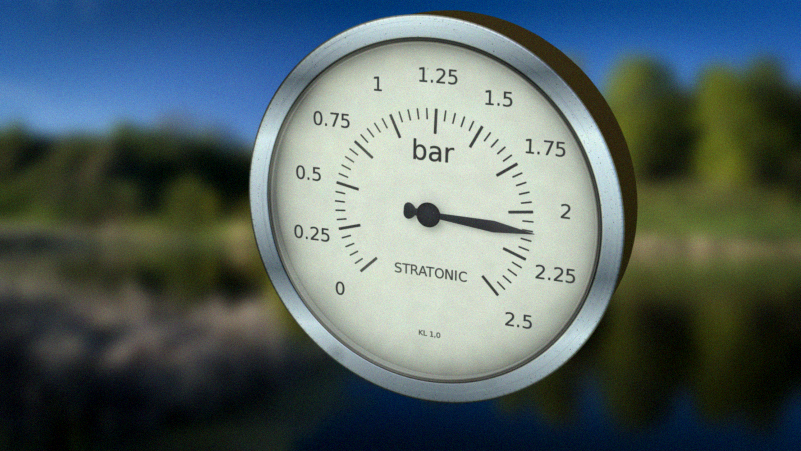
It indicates **2.1** bar
